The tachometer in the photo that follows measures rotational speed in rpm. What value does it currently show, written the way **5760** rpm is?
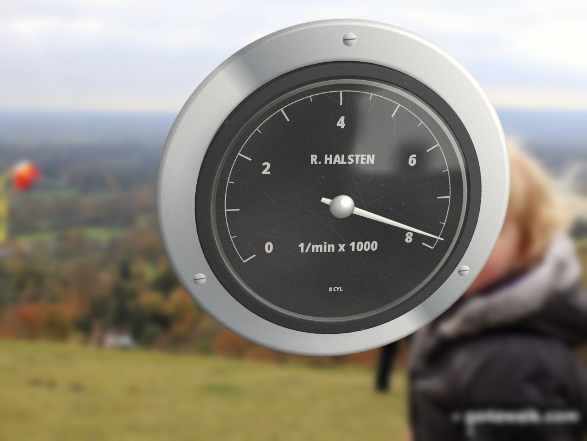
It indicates **7750** rpm
